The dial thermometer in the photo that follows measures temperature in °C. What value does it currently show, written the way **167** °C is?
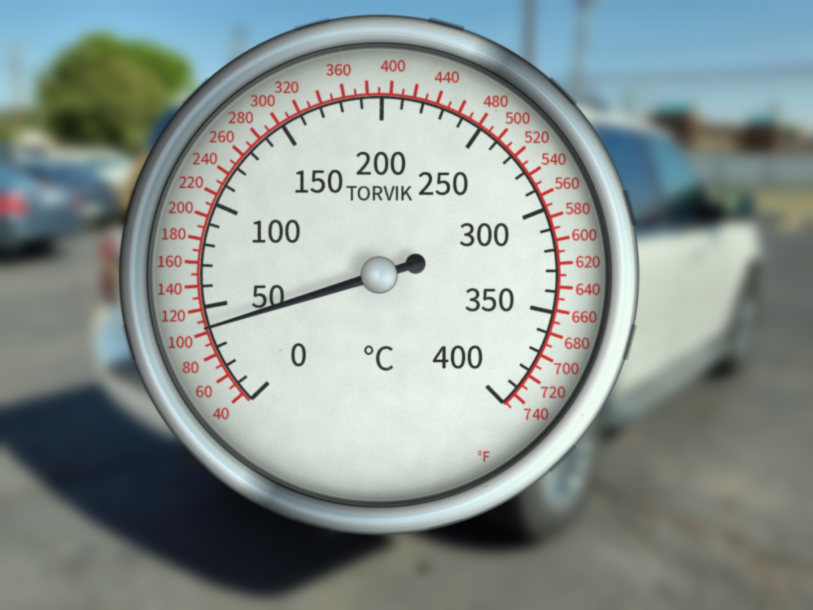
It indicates **40** °C
